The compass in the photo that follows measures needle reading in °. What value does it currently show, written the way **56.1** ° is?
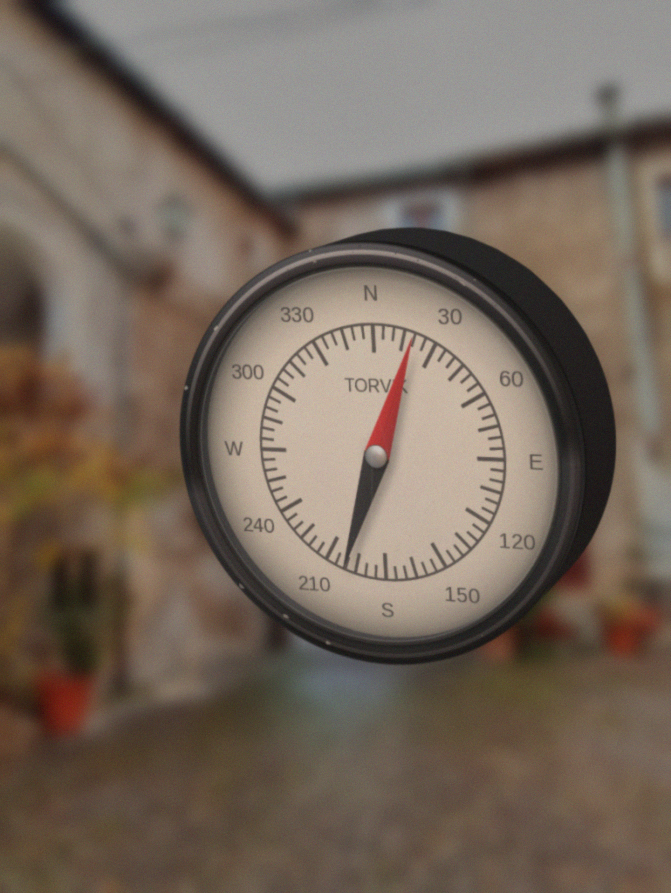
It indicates **20** °
